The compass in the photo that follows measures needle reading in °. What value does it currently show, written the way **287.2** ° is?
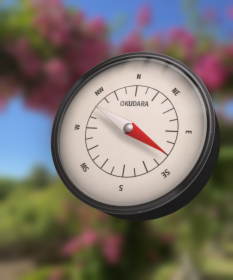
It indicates **120** °
